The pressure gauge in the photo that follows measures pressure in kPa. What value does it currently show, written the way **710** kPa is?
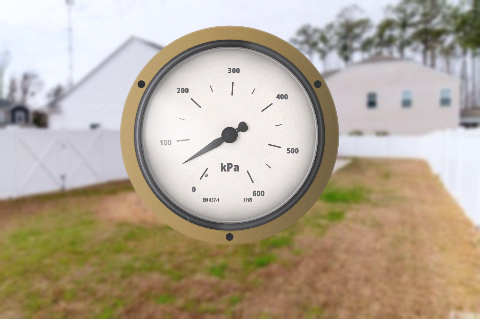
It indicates **50** kPa
